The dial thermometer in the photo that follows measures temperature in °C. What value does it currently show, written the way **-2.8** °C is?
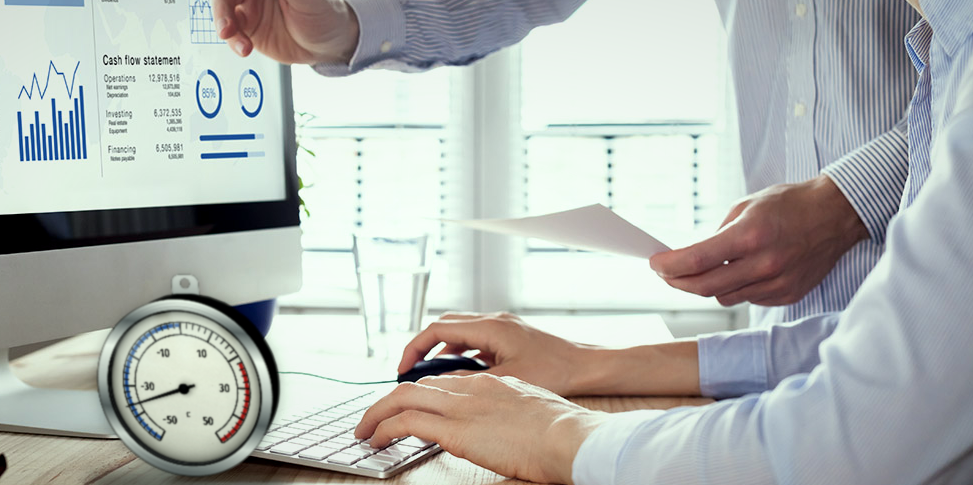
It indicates **-36** °C
